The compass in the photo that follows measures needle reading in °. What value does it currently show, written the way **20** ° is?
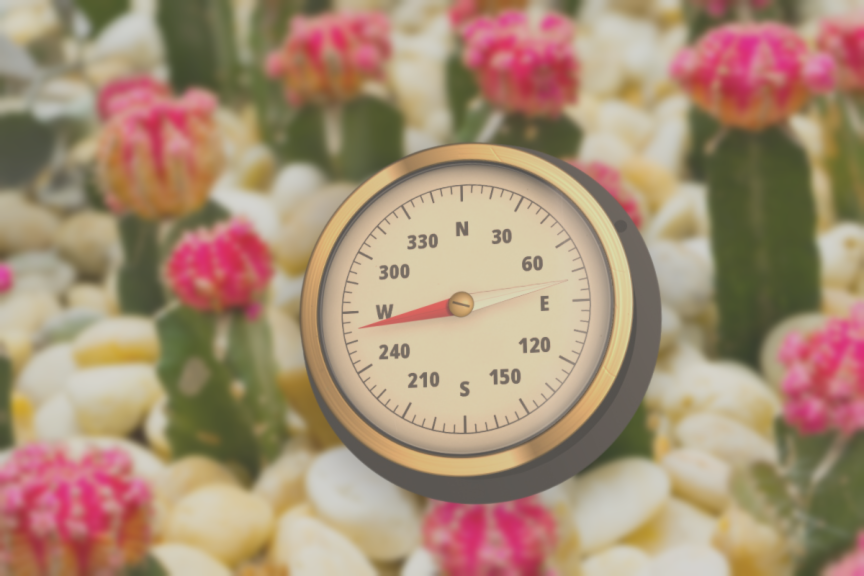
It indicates **260** °
